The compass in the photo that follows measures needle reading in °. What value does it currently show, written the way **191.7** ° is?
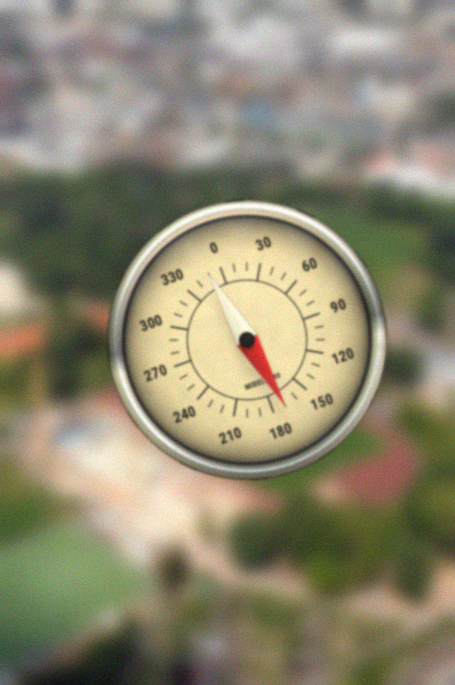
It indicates **170** °
